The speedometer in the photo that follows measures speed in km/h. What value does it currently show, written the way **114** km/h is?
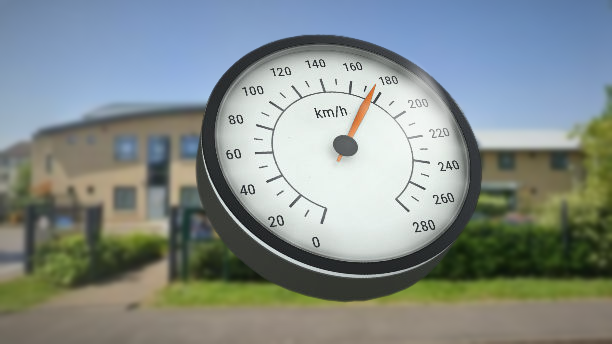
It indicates **175** km/h
